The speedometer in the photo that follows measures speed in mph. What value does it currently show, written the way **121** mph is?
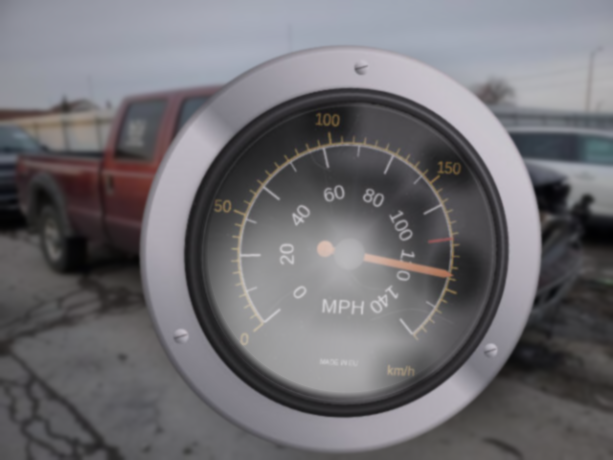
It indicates **120** mph
